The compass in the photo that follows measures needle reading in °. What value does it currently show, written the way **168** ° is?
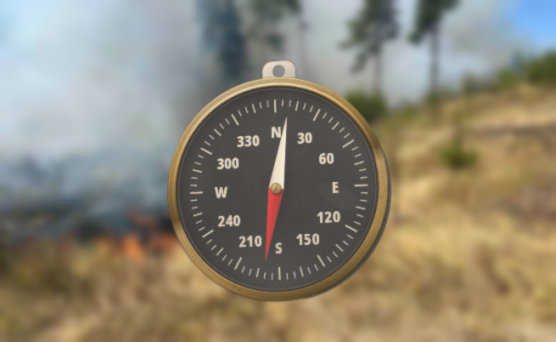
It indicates **190** °
